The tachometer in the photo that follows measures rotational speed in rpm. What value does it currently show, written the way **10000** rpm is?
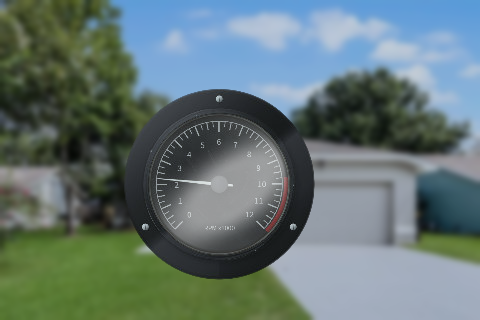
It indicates **2250** rpm
